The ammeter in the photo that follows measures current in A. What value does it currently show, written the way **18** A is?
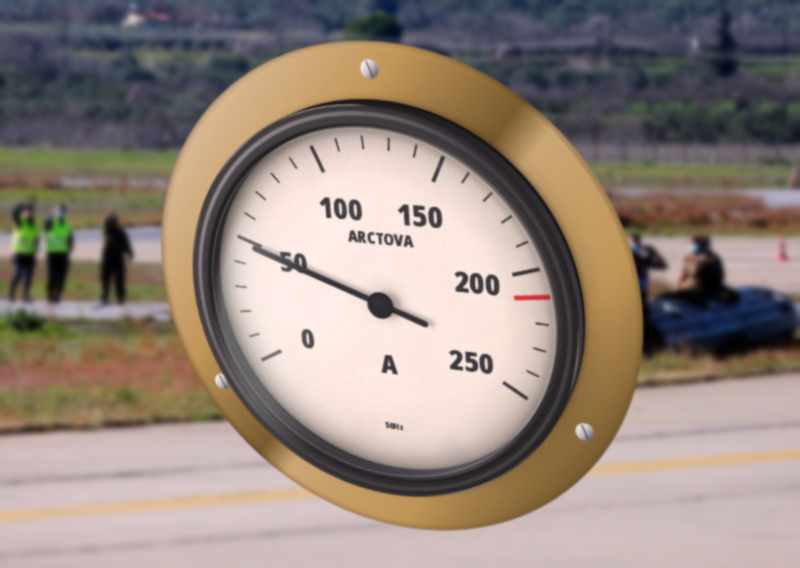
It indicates **50** A
